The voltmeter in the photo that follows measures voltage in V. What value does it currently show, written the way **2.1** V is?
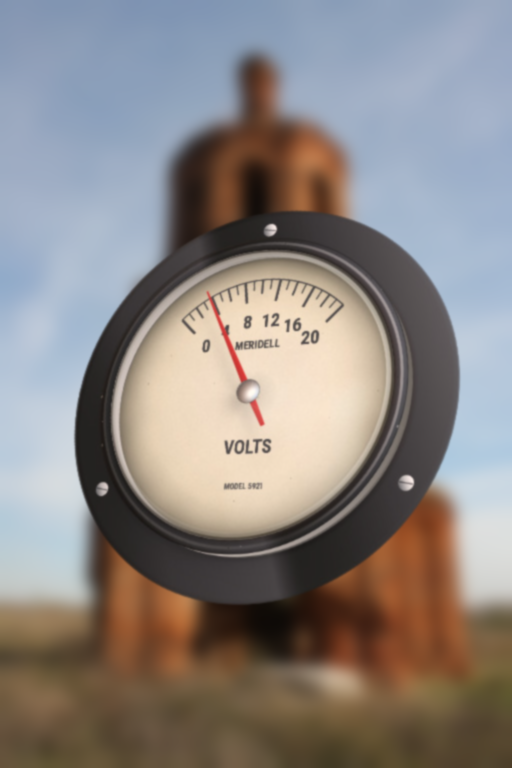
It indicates **4** V
